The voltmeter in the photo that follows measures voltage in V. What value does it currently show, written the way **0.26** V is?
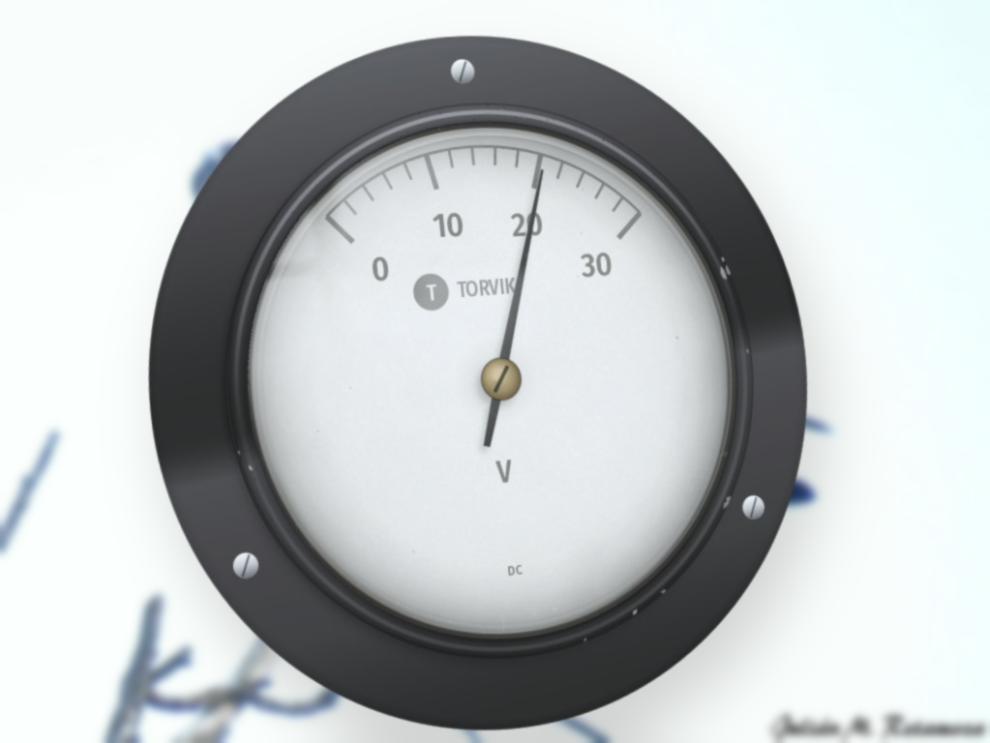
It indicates **20** V
